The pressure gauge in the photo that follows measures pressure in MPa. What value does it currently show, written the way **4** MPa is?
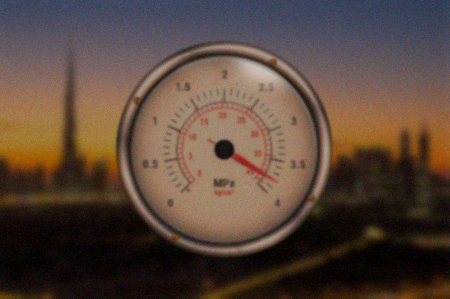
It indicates **3.8** MPa
